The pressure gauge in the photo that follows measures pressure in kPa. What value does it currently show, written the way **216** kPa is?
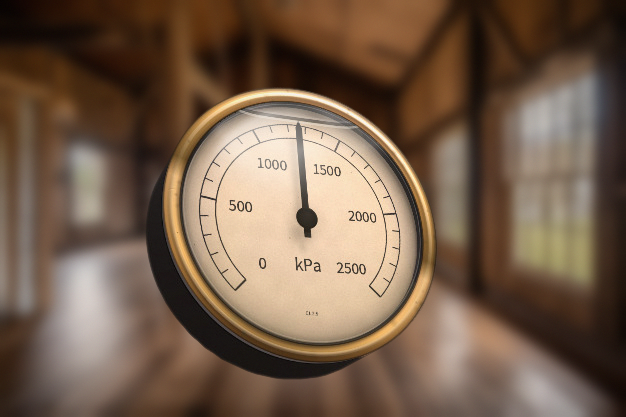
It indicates **1250** kPa
